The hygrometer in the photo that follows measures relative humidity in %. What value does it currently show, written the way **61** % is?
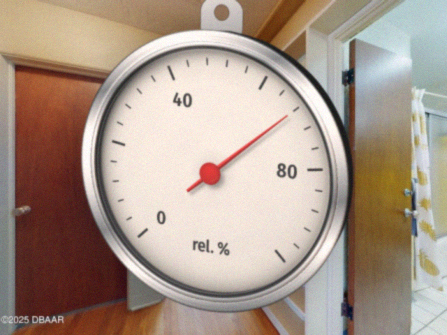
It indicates **68** %
